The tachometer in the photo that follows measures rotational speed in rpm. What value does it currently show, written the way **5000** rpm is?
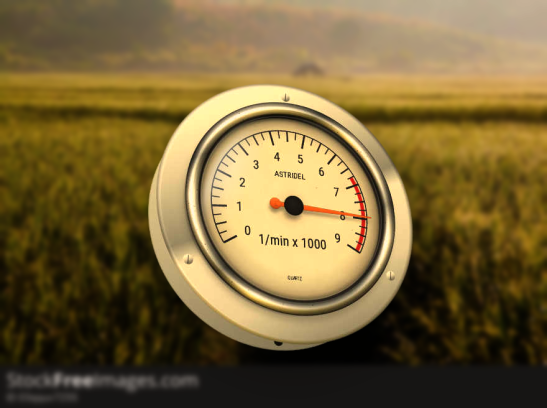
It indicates **8000** rpm
